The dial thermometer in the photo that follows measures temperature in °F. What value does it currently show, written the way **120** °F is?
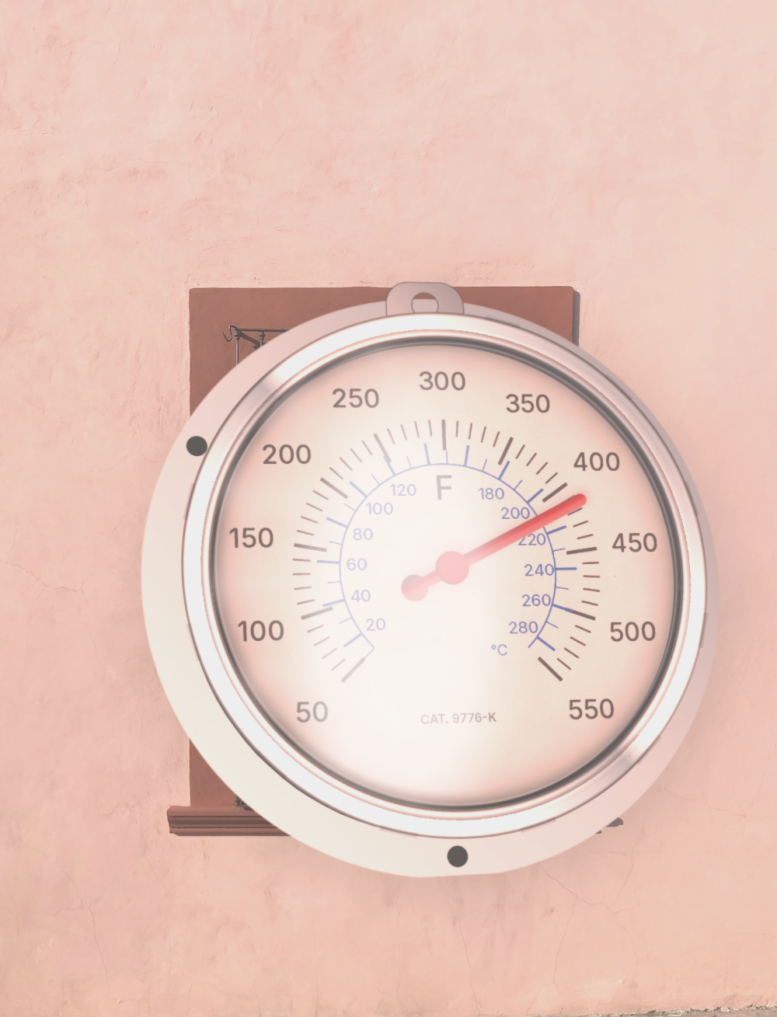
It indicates **415** °F
